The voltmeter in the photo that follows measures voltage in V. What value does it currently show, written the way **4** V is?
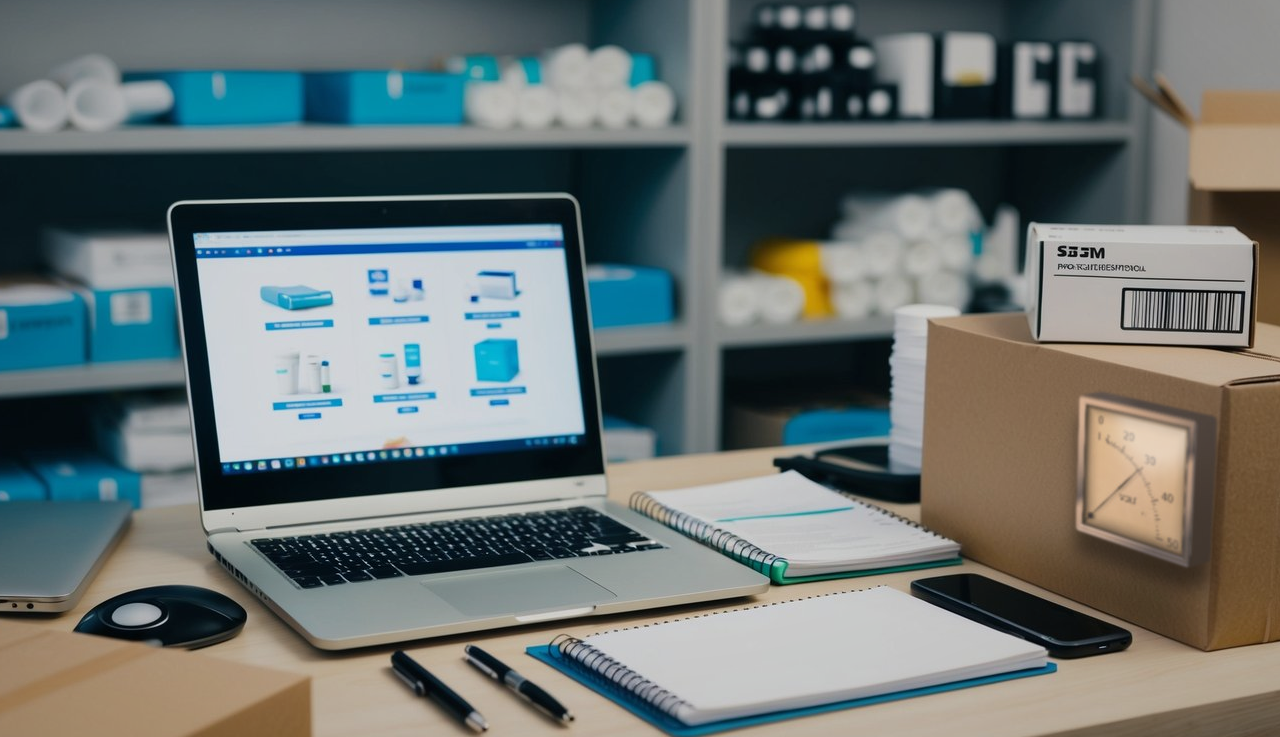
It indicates **30** V
